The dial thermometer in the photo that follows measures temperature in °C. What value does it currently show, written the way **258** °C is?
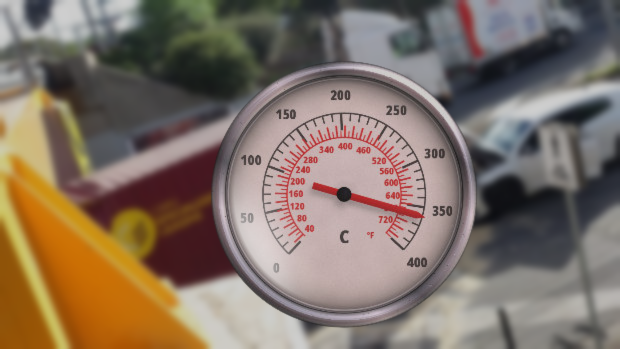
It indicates **360** °C
